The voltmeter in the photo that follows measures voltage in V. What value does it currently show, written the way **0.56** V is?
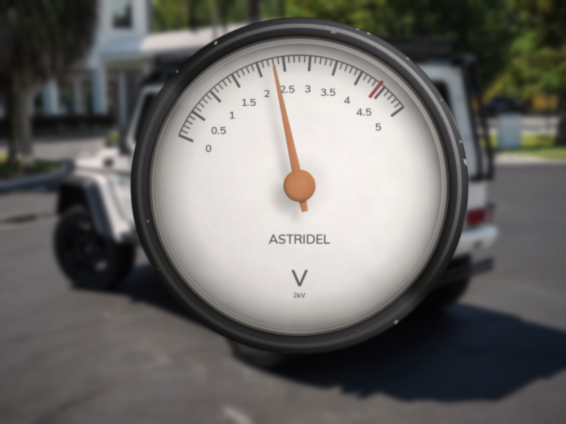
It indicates **2.3** V
